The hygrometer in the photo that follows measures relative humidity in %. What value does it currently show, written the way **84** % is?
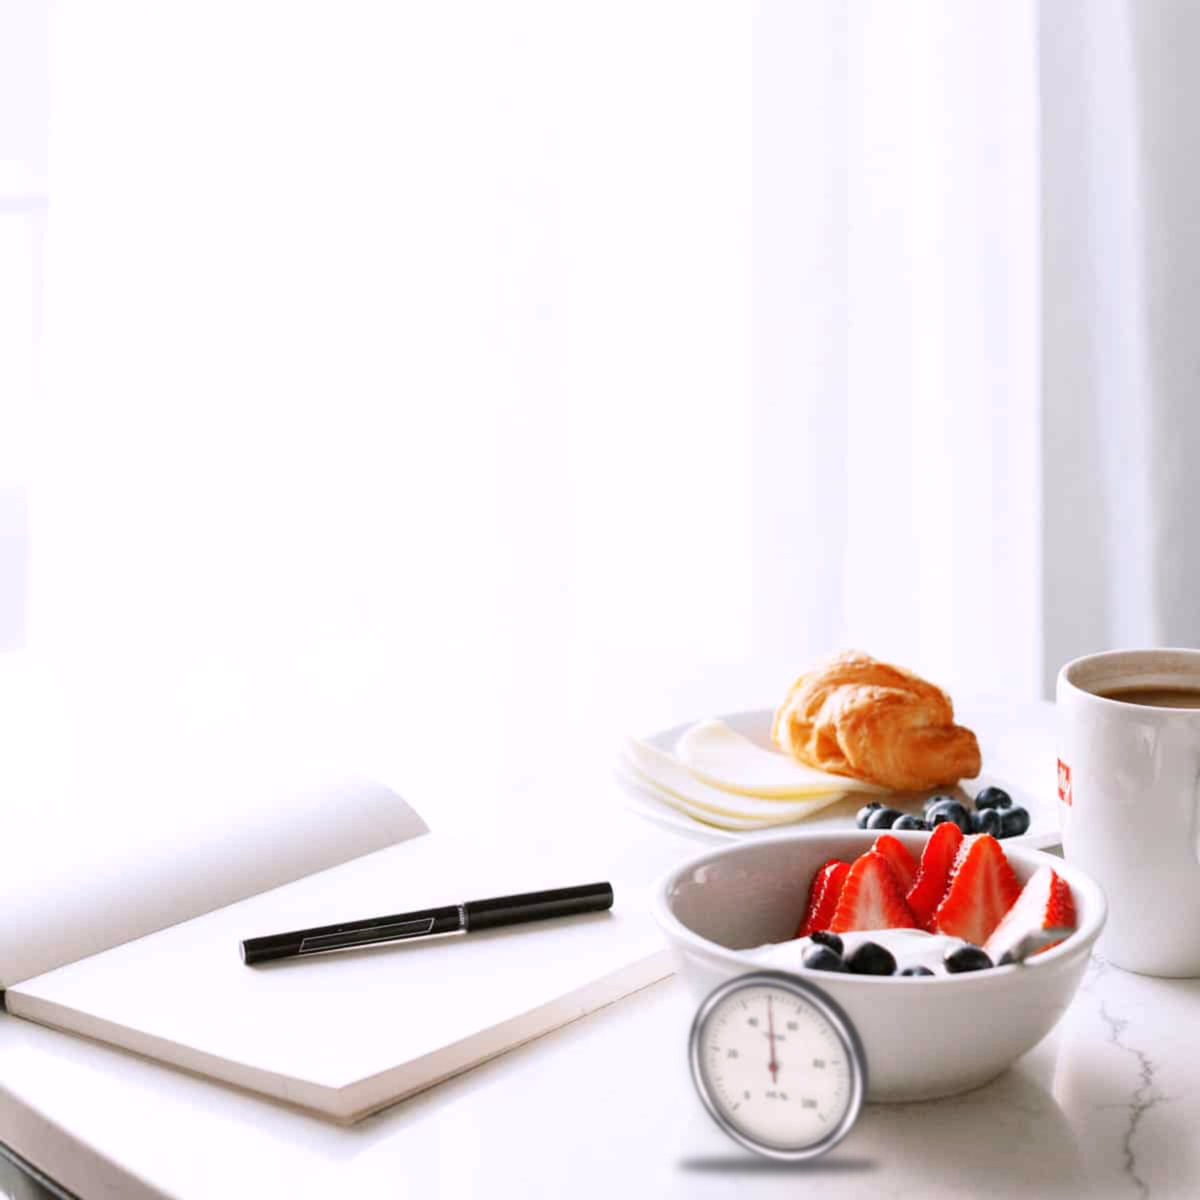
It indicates **50** %
